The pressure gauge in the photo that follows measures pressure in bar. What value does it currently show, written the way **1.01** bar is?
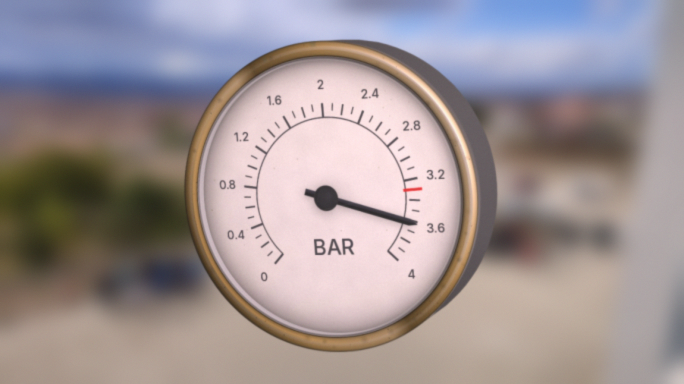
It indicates **3.6** bar
